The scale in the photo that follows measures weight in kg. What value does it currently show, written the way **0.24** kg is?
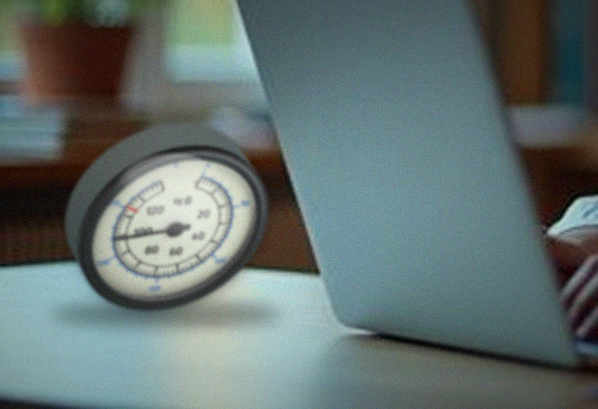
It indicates **100** kg
